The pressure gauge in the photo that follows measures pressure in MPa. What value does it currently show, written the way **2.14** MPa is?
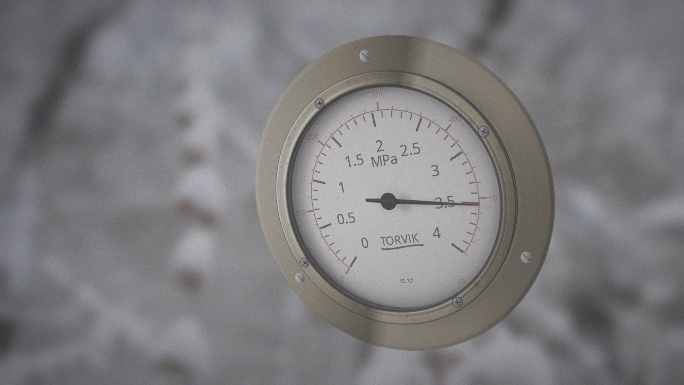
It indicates **3.5** MPa
